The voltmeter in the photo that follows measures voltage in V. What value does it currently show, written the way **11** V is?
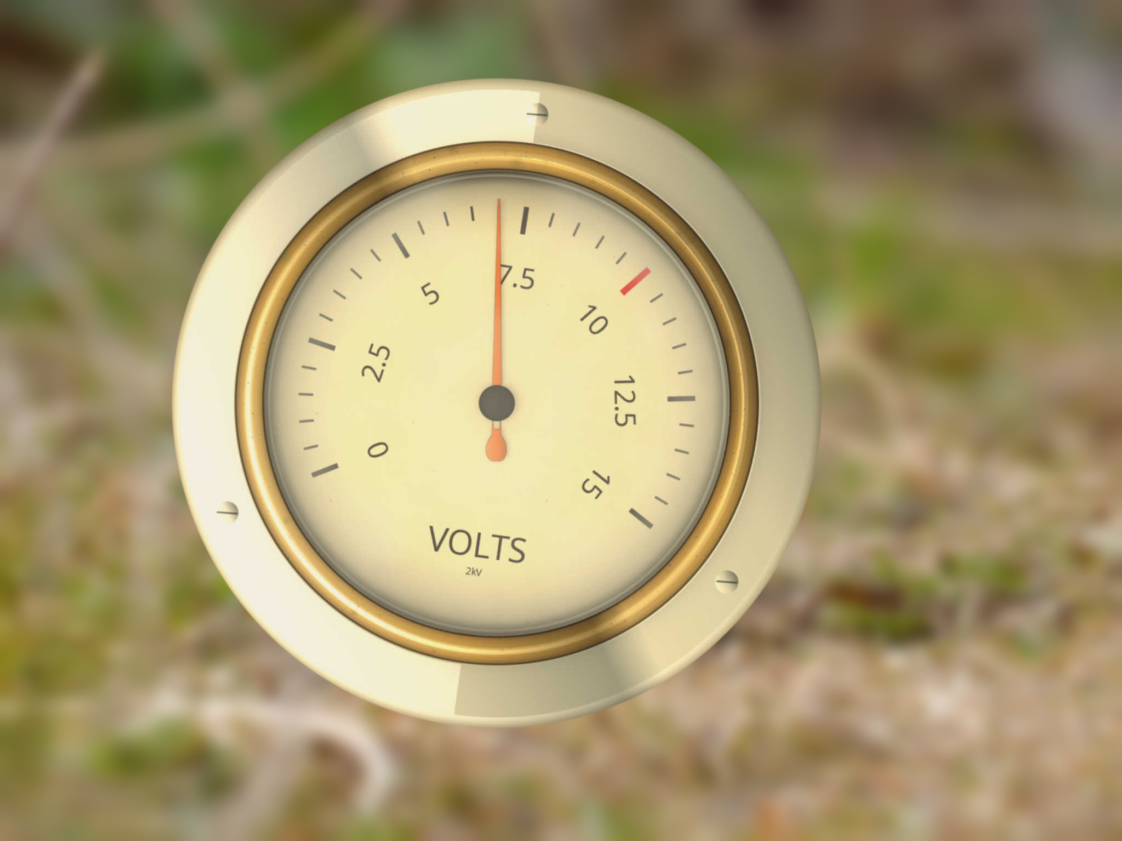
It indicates **7** V
